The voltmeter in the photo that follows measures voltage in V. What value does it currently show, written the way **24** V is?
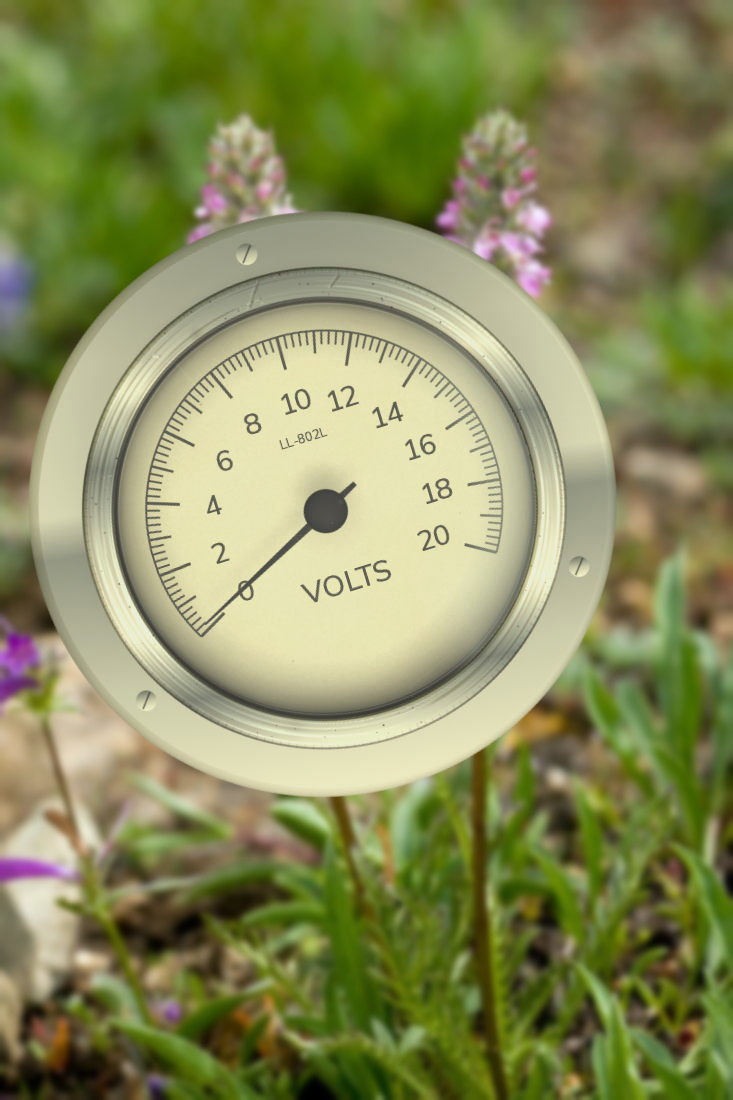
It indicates **0.2** V
